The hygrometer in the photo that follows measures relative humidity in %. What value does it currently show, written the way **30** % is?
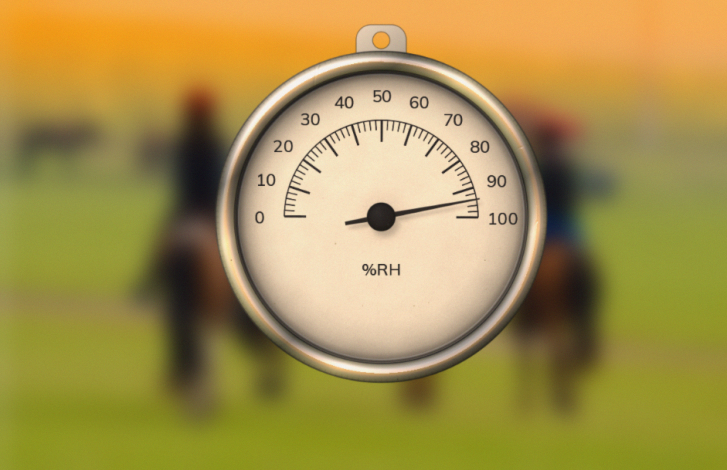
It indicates **94** %
